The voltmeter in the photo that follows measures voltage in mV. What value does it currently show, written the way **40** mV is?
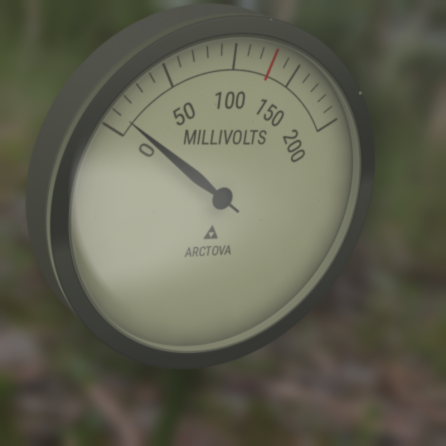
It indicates **10** mV
